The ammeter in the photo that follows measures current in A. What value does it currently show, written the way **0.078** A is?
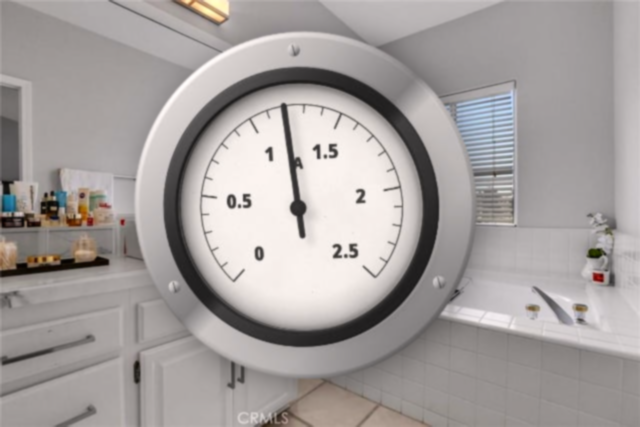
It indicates **1.2** A
